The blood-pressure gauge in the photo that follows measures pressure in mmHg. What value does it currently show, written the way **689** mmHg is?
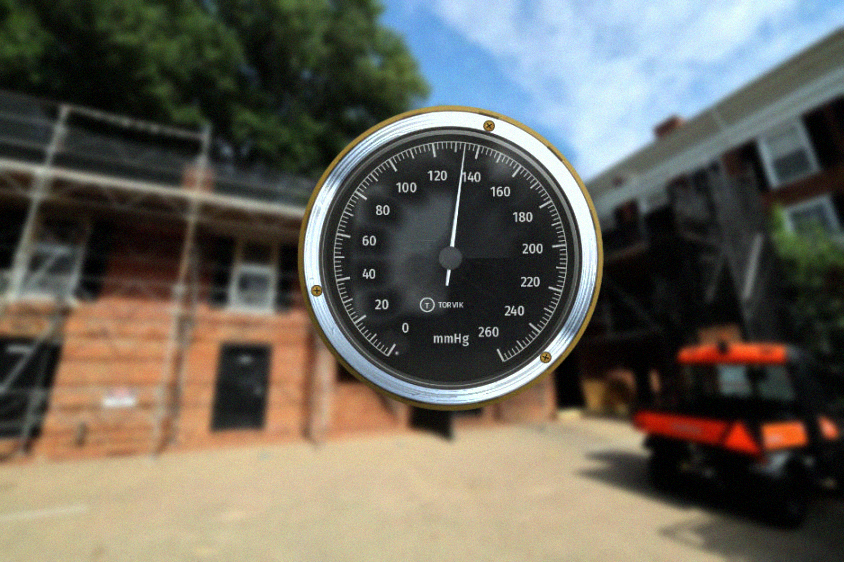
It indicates **134** mmHg
